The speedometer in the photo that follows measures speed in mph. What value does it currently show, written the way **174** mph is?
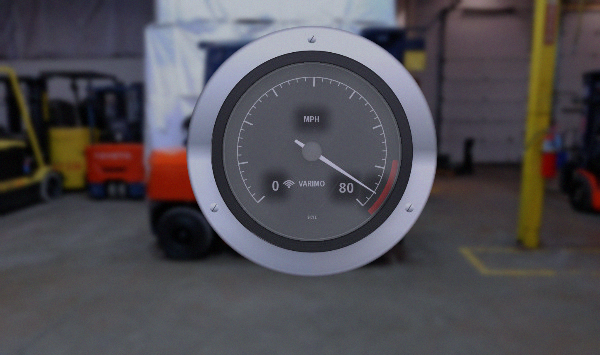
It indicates **76** mph
